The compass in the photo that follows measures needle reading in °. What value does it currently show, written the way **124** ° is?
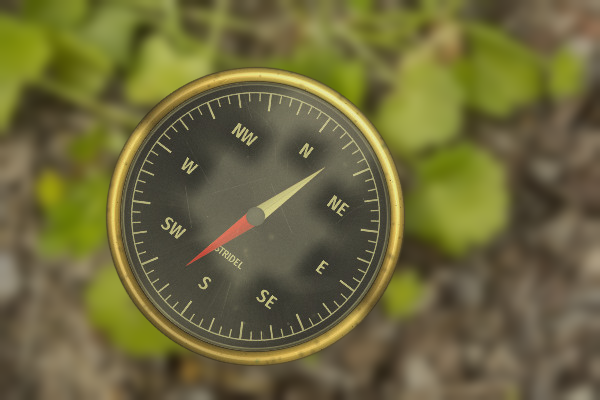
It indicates **197.5** °
